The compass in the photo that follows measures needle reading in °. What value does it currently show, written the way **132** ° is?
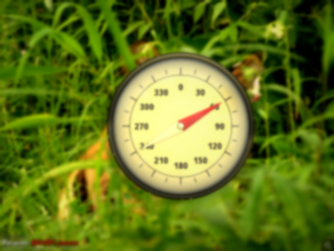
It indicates **60** °
